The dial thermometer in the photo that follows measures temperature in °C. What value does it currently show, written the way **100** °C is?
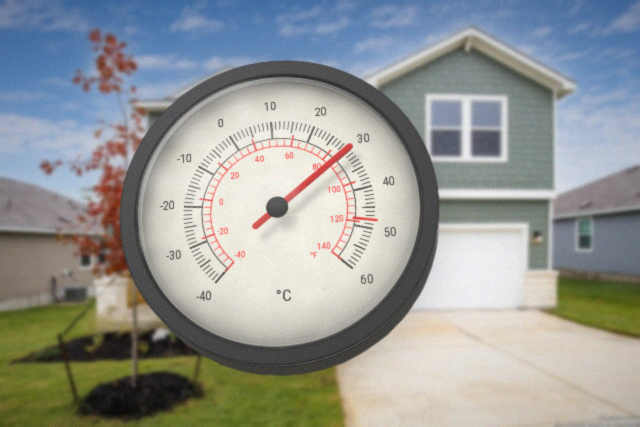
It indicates **30** °C
